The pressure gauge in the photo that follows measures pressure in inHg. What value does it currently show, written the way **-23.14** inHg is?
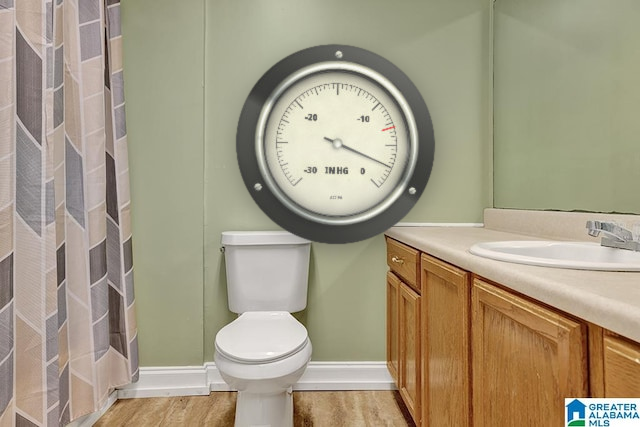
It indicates **-2.5** inHg
